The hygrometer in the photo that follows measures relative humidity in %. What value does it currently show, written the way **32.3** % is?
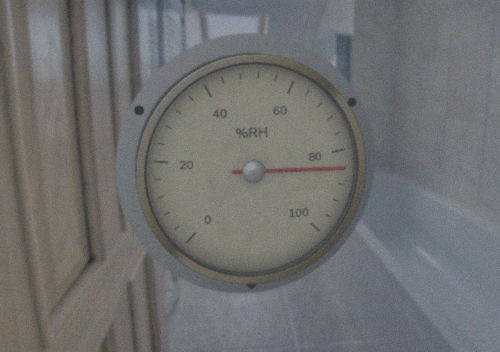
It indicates **84** %
